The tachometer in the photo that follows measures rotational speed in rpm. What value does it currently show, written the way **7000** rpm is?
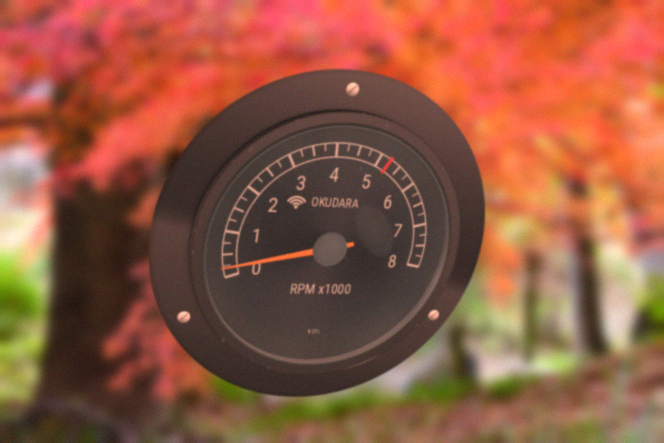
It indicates **250** rpm
